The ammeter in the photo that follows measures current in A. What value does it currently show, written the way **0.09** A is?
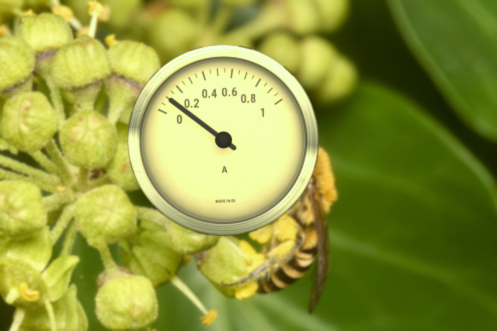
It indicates **0.1** A
